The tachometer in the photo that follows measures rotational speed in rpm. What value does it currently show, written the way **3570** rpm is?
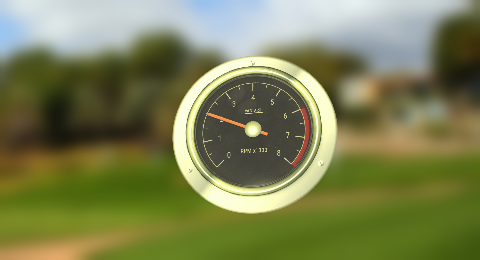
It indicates **2000** rpm
